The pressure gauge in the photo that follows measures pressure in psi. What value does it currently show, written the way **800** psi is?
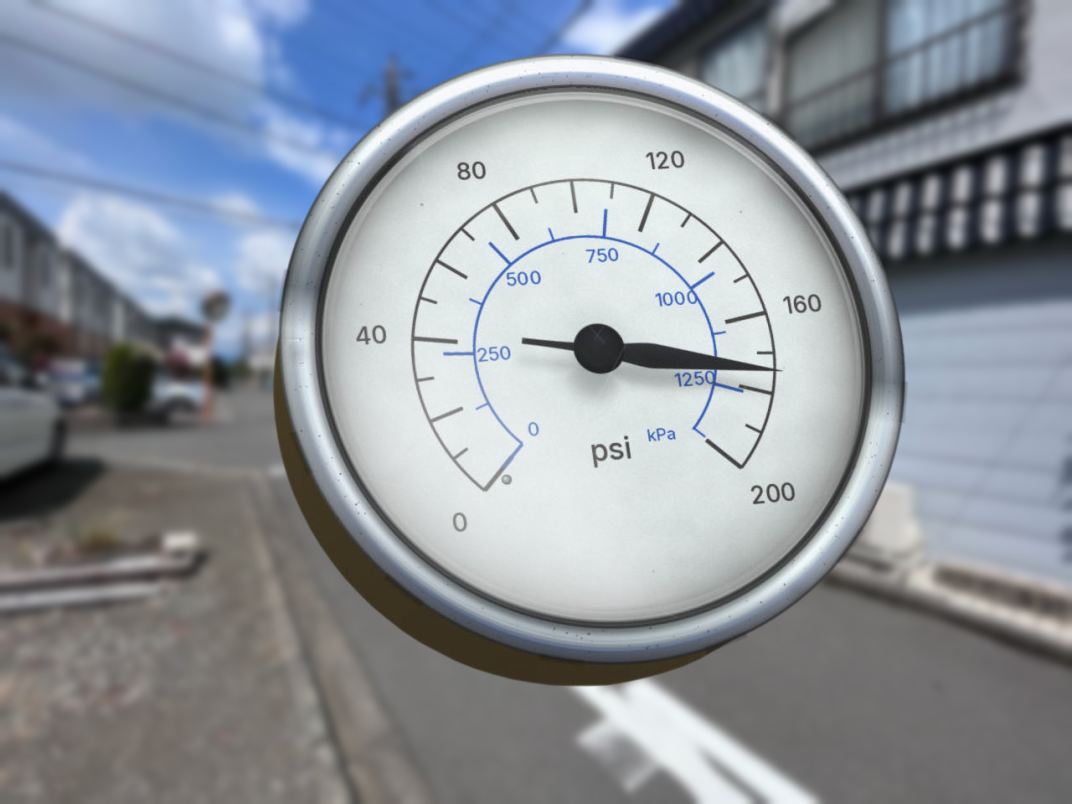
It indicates **175** psi
